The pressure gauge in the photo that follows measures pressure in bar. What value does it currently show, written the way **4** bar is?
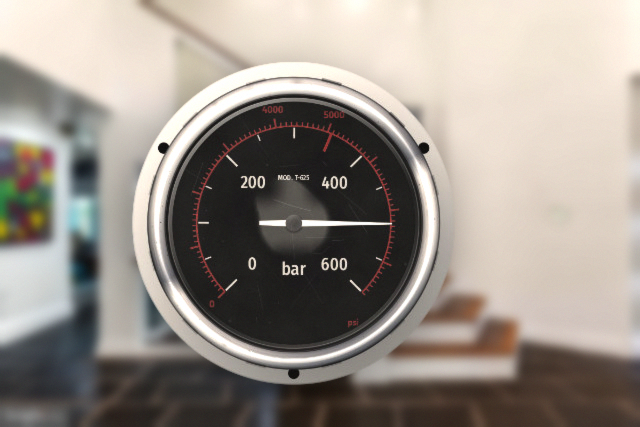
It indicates **500** bar
